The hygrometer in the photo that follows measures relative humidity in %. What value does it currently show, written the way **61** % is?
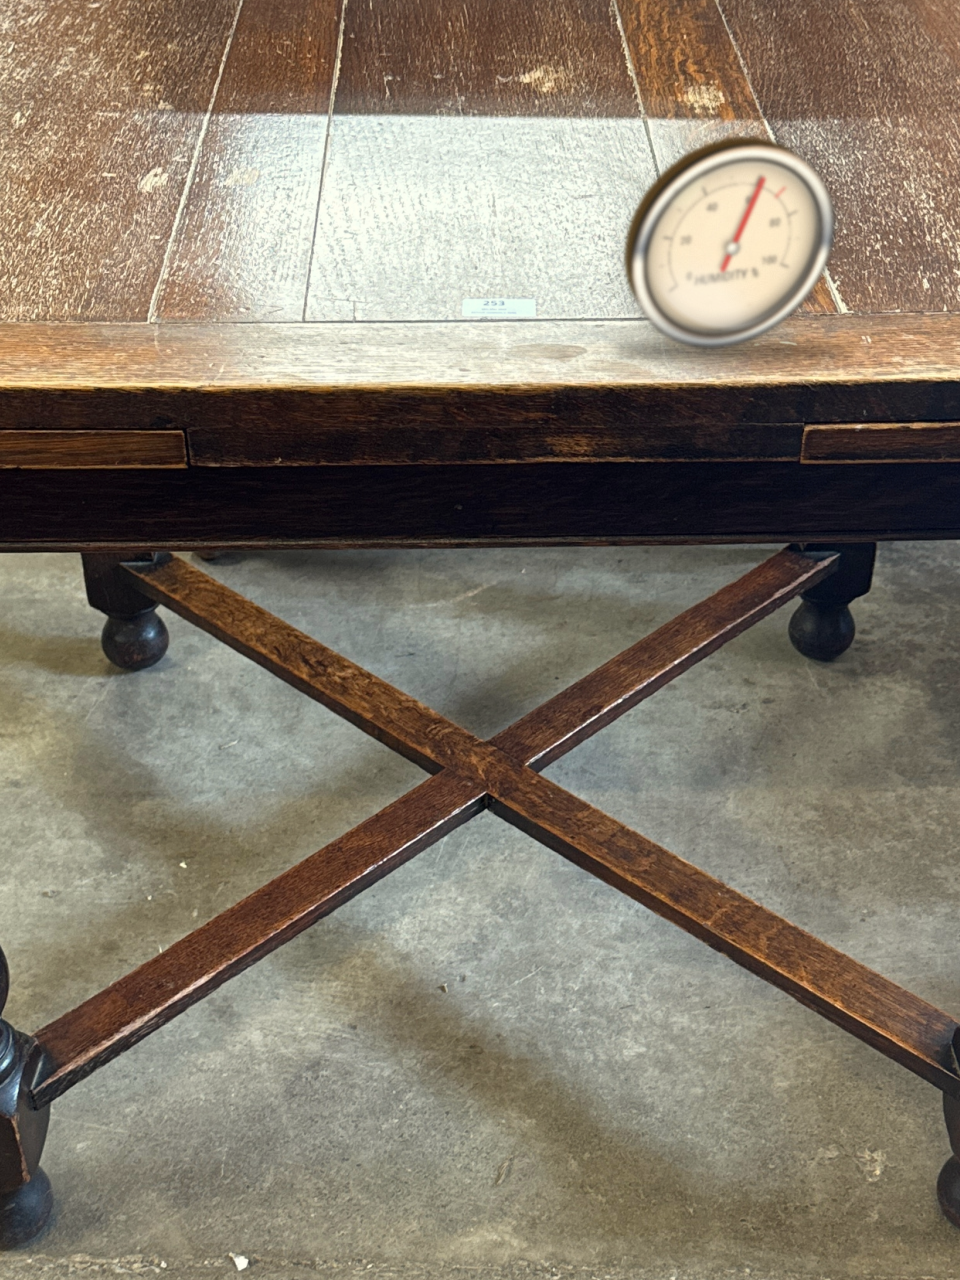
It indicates **60** %
